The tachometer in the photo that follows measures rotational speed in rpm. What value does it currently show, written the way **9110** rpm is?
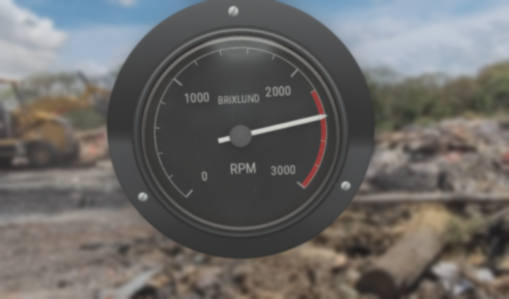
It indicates **2400** rpm
